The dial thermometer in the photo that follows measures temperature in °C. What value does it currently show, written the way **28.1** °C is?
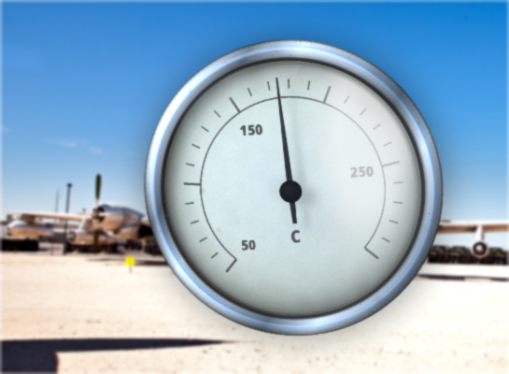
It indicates **175** °C
